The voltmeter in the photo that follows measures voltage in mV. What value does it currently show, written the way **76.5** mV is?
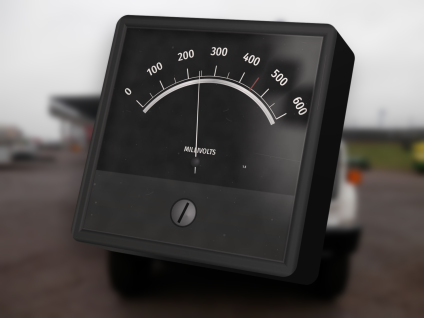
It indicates **250** mV
